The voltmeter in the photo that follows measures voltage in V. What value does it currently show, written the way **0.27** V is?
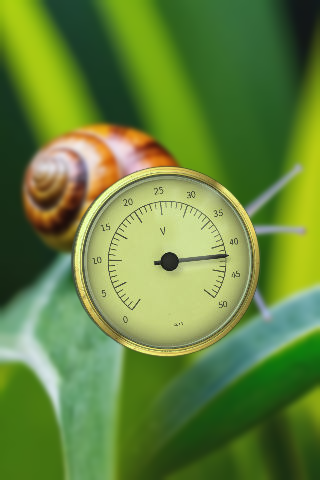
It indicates **42** V
